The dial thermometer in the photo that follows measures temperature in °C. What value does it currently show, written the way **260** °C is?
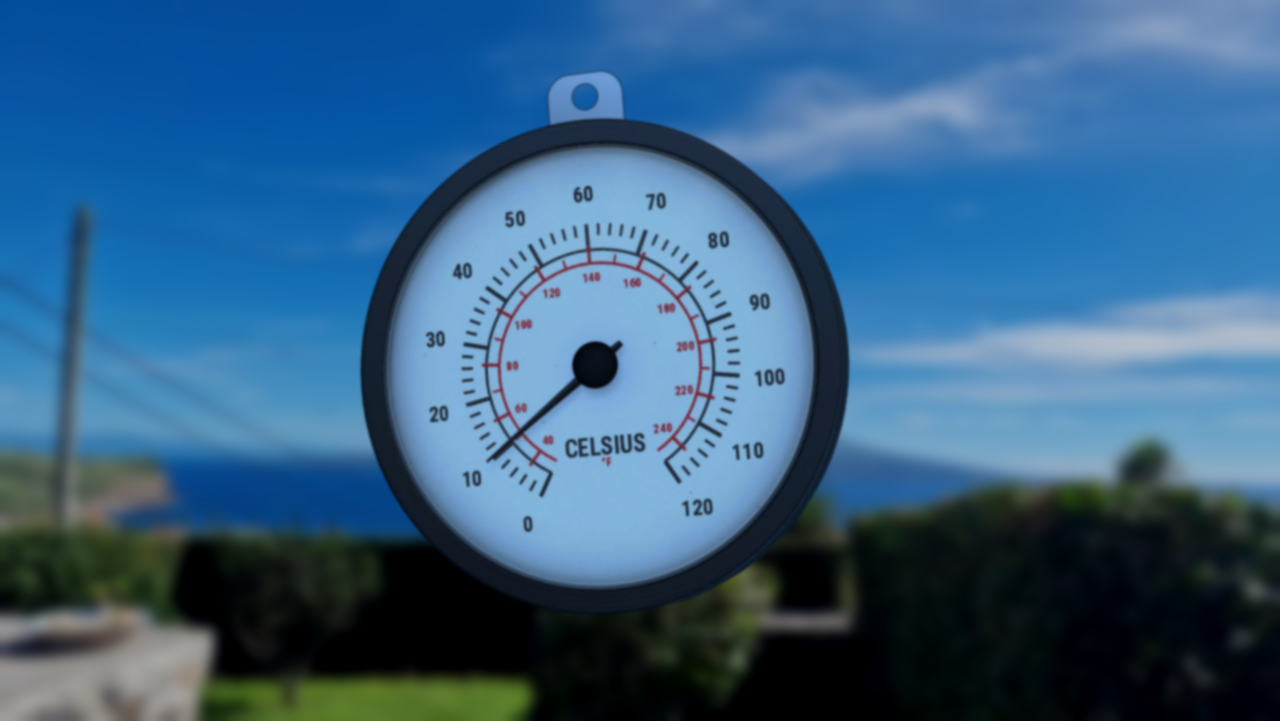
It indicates **10** °C
